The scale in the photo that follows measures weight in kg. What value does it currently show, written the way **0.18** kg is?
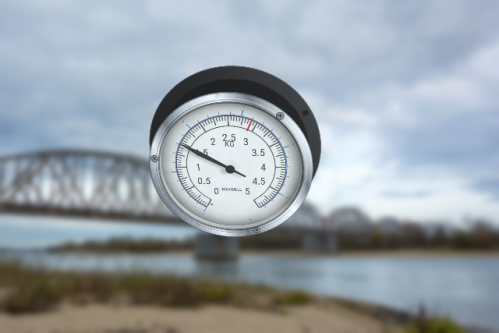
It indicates **1.5** kg
